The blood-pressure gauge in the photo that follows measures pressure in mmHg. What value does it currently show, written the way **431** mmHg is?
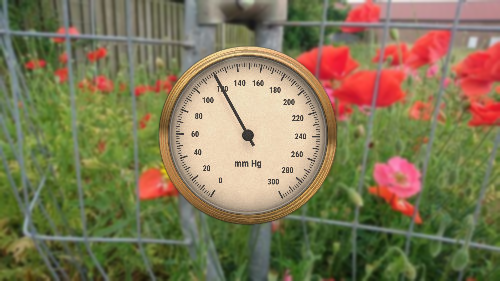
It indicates **120** mmHg
